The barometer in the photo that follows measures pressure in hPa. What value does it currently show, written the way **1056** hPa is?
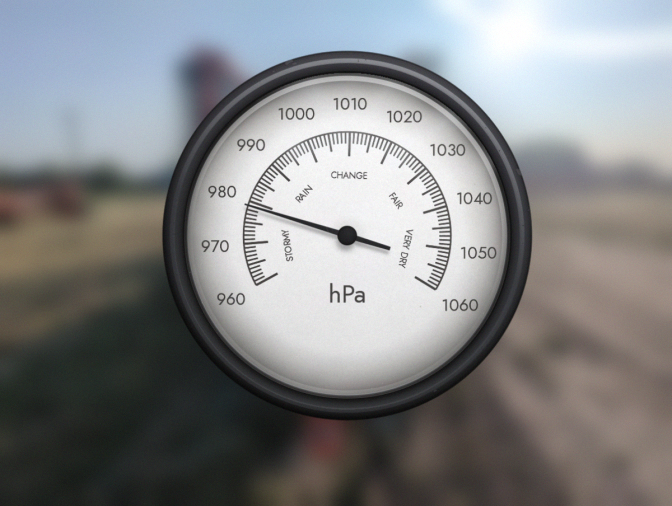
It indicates **979** hPa
